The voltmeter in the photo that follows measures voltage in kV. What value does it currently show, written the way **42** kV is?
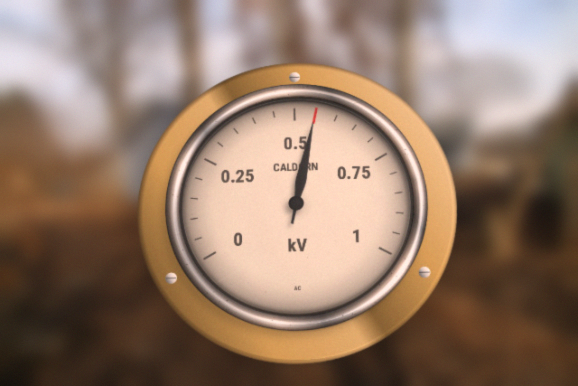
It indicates **0.55** kV
